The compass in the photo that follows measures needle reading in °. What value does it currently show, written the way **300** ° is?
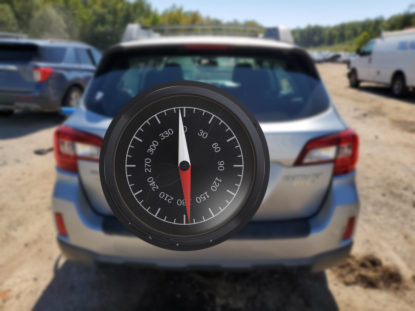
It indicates **175** °
